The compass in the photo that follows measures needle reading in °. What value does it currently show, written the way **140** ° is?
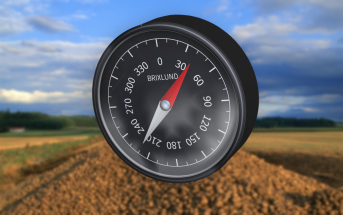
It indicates **40** °
